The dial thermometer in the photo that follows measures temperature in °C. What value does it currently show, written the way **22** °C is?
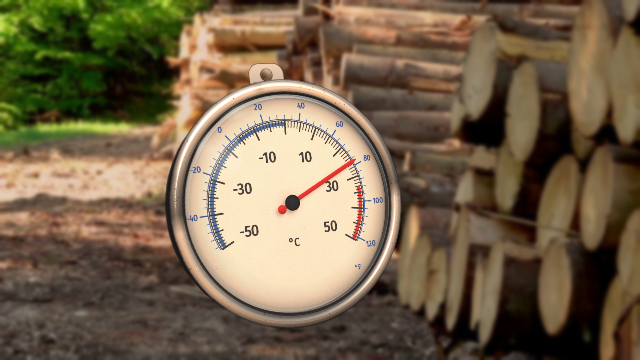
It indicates **25** °C
